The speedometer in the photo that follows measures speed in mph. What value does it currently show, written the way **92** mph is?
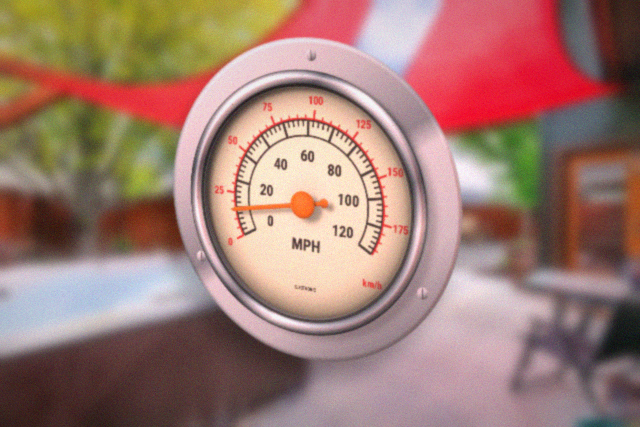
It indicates **10** mph
